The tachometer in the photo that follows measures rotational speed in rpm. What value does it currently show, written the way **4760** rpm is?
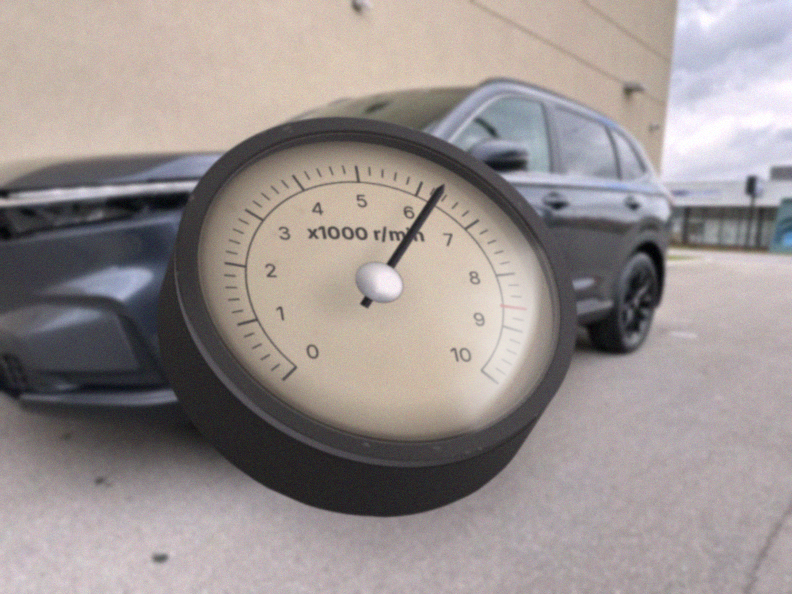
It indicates **6300** rpm
